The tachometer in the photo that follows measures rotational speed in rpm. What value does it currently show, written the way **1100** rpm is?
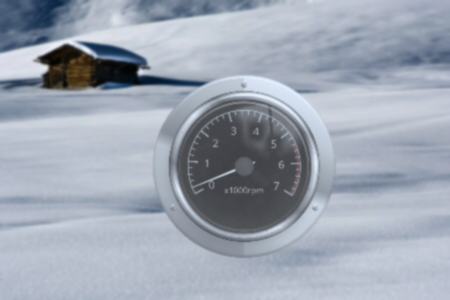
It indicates **200** rpm
